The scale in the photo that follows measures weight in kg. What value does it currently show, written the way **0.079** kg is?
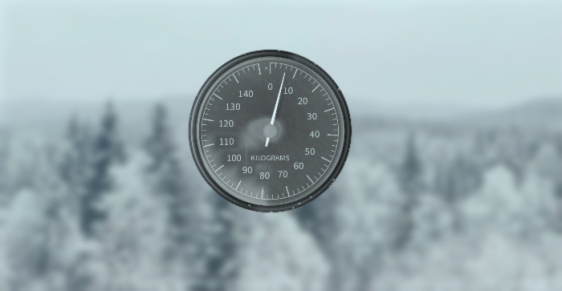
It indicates **6** kg
